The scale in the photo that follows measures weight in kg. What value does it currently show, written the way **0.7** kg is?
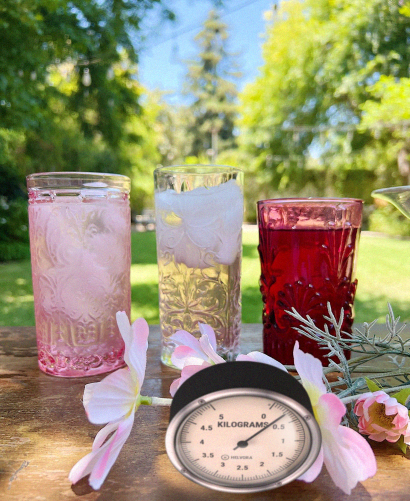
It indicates **0.25** kg
